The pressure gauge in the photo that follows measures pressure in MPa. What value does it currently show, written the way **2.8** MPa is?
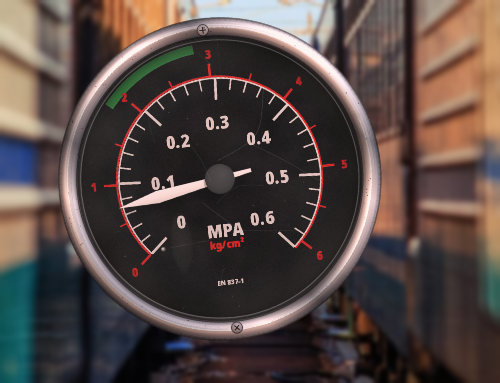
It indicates **0.07** MPa
